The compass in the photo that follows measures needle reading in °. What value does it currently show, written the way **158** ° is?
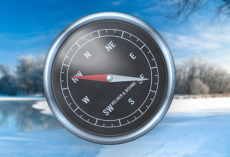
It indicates **315** °
